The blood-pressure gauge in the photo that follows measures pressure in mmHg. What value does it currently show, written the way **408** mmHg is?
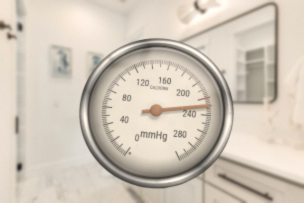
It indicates **230** mmHg
